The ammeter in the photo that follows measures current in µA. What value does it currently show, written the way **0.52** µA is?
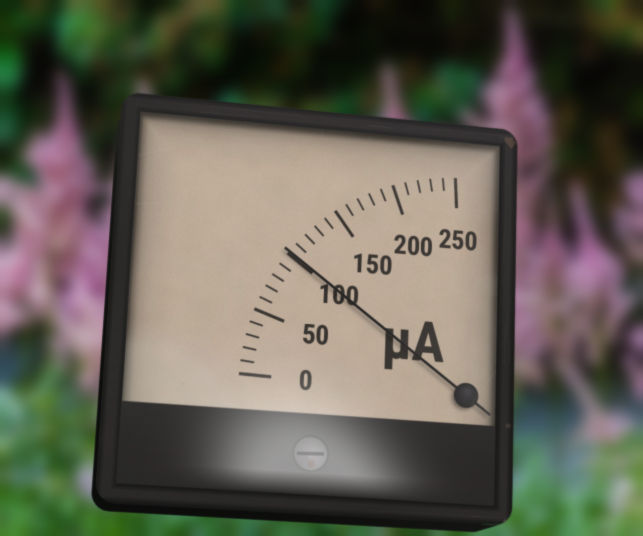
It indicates **100** µA
